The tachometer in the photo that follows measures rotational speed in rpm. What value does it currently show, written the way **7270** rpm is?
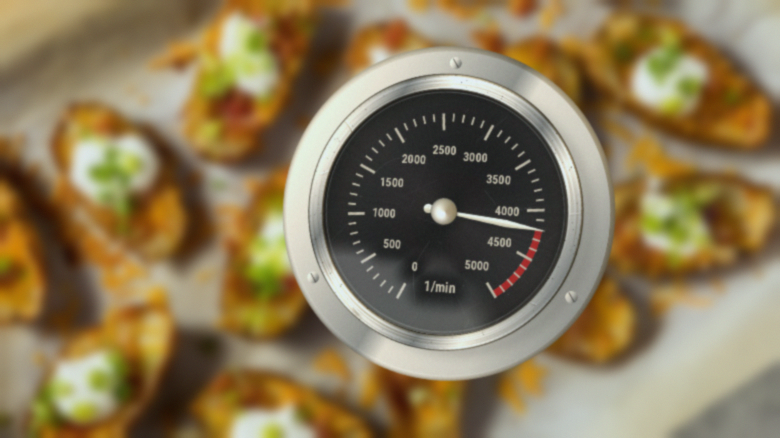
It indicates **4200** rpm
